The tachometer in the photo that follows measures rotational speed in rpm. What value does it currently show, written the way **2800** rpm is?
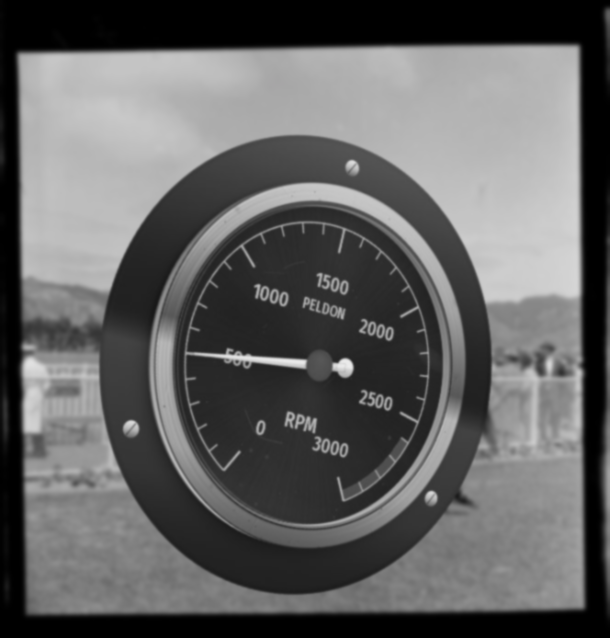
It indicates **500** rpm
